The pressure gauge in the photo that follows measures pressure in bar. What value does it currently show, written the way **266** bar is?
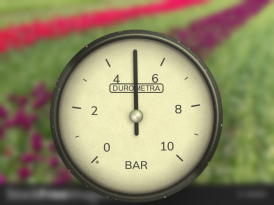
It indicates **5** bar
